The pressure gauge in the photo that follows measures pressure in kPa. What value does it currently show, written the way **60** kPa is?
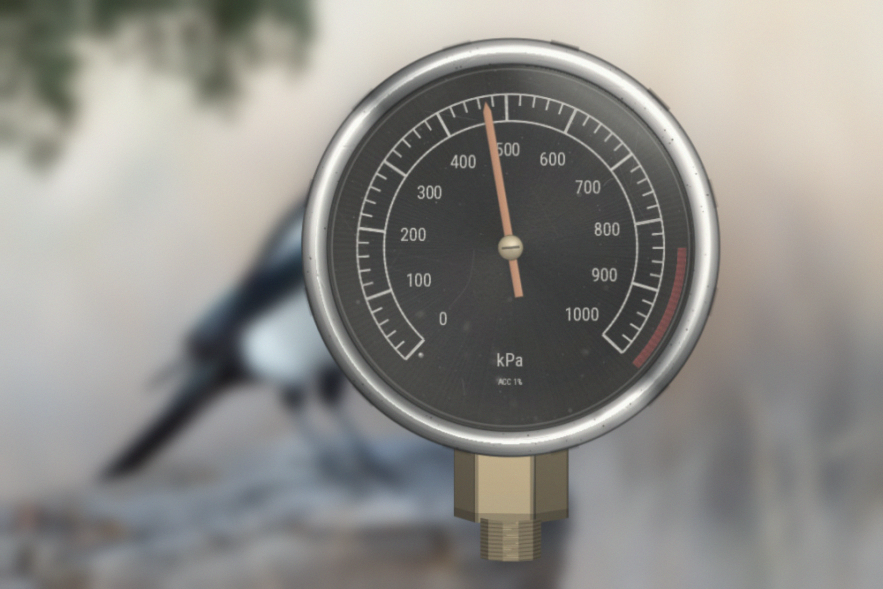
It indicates **470** kPa
